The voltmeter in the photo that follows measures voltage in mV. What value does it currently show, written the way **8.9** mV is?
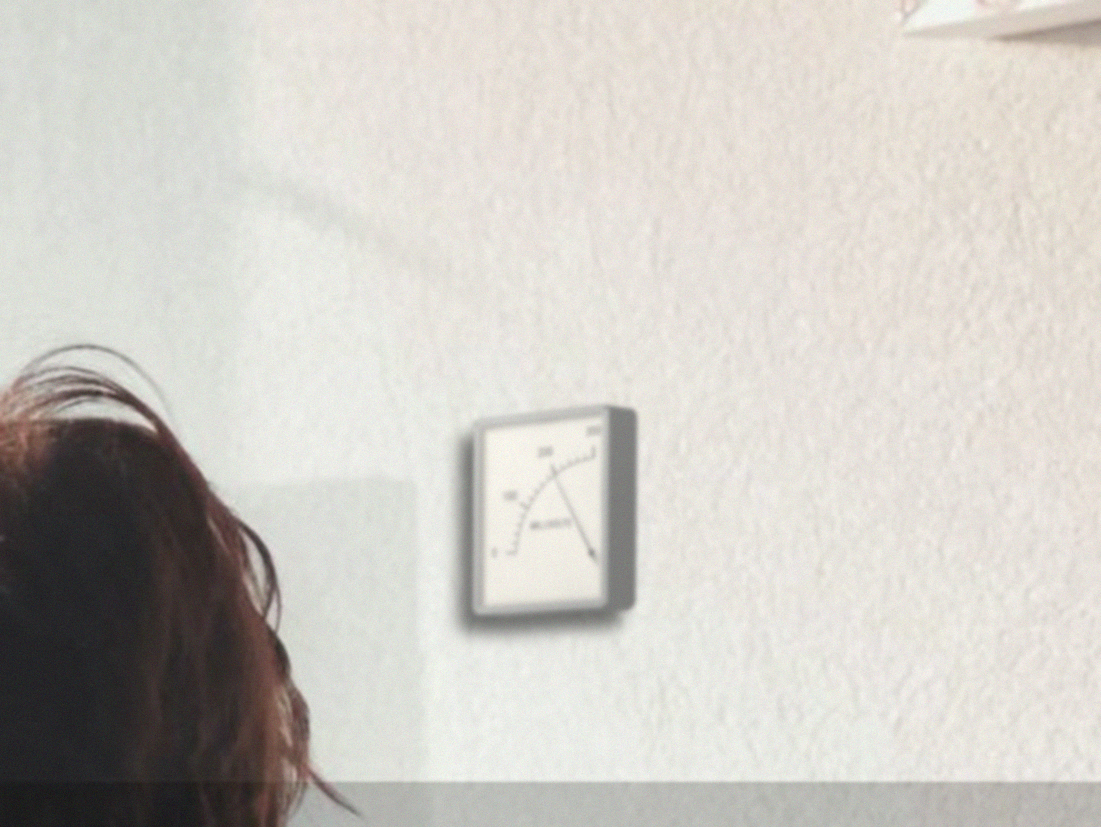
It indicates **200** mV
